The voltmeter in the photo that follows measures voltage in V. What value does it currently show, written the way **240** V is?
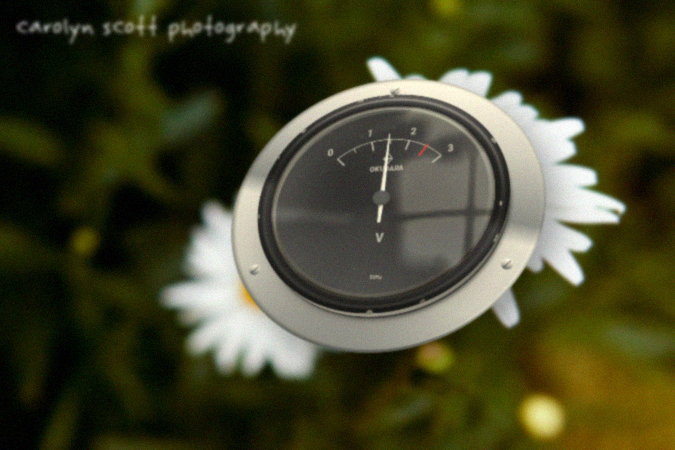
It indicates **1.5** V
